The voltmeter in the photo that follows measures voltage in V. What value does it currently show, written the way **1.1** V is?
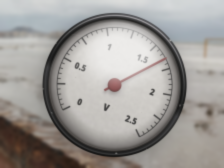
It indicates **1.65** V
